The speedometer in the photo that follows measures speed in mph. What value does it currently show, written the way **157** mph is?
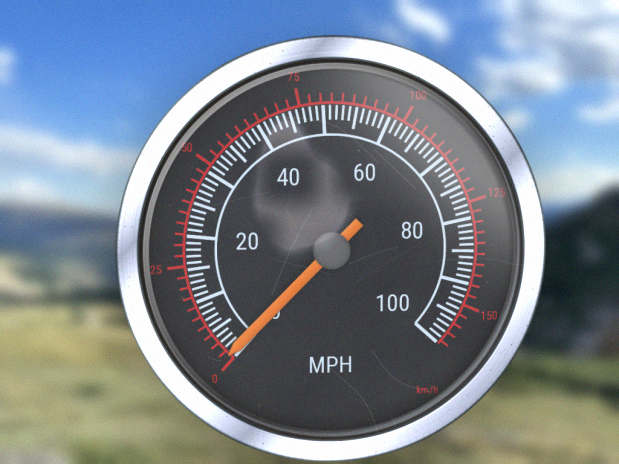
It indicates **1** mph
